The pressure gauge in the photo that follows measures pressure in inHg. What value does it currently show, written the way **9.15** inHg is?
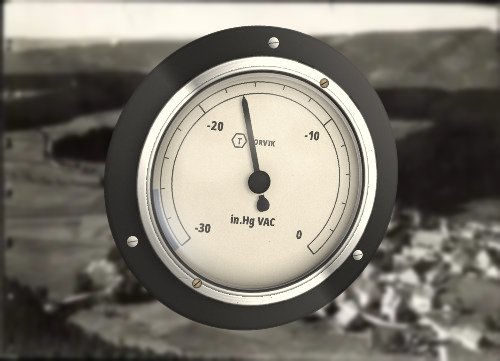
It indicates **-17** inHg
